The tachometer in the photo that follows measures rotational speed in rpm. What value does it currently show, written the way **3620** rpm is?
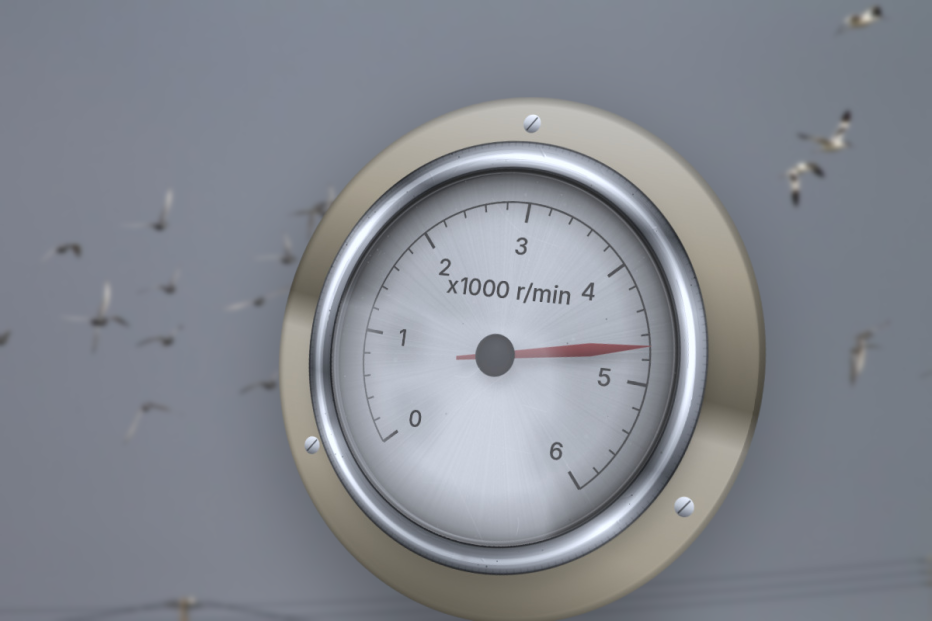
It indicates **4700** rpm
